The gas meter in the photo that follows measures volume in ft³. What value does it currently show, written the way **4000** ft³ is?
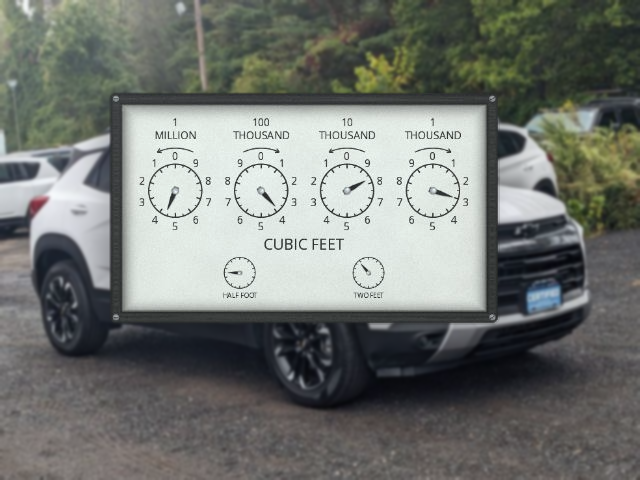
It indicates **438300** ft³
